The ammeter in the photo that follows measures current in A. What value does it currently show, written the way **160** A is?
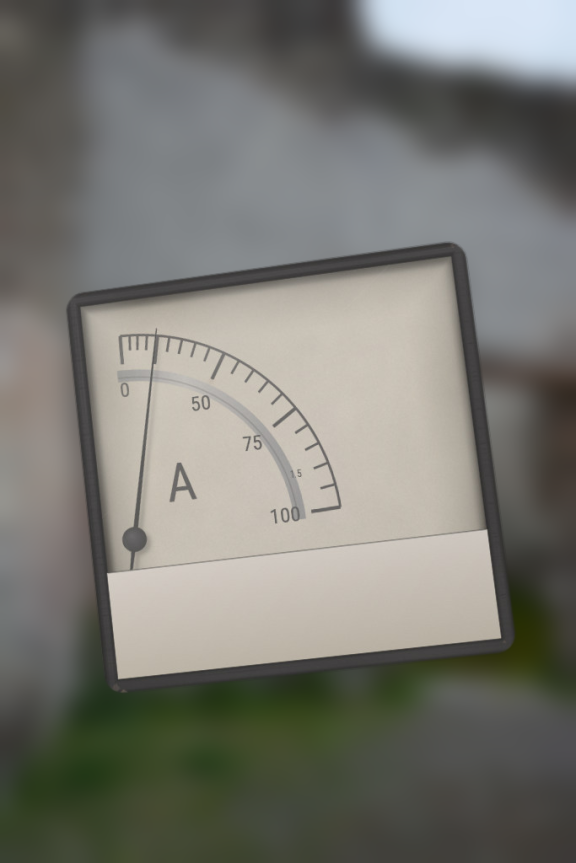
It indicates **25** A
